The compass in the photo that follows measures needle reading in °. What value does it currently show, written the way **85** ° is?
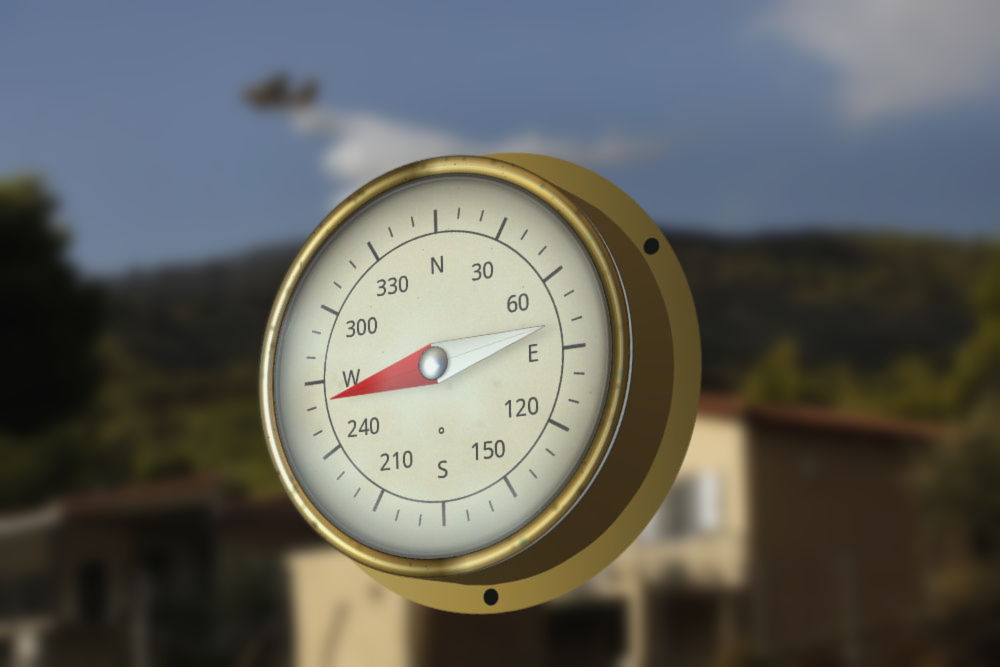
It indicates **260** °
